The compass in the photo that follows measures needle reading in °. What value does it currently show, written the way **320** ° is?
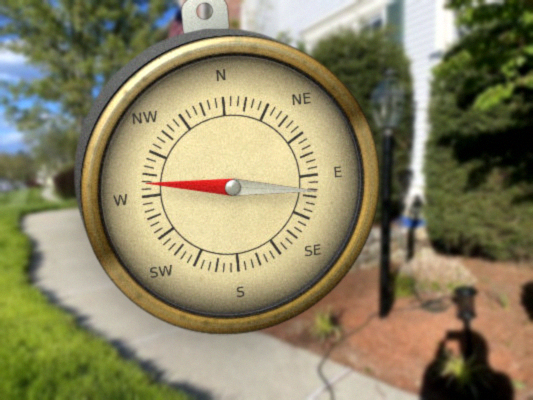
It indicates **280** °
